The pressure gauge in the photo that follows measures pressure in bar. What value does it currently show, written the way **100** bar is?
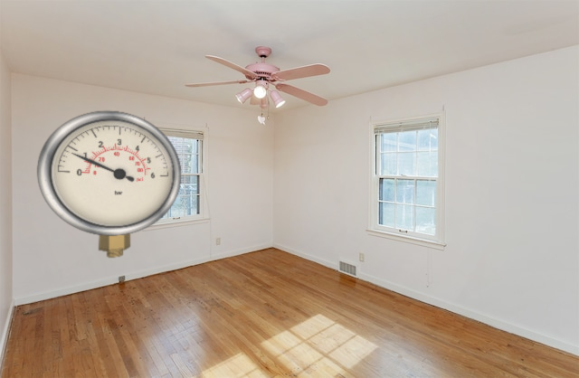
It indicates **0.8** bar
